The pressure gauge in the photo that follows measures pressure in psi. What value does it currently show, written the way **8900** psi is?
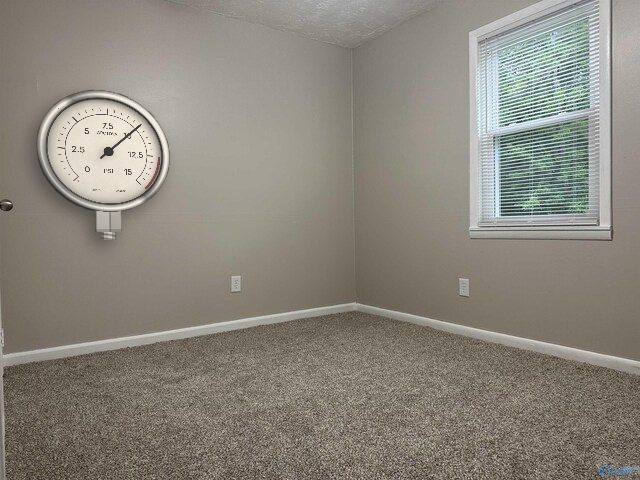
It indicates **10** psi
